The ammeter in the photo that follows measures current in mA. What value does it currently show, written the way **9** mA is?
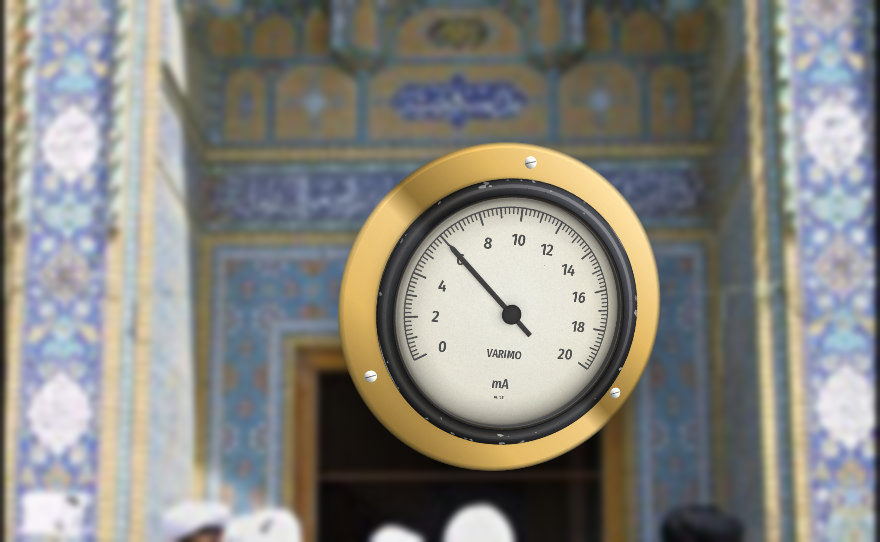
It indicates **6** mA
